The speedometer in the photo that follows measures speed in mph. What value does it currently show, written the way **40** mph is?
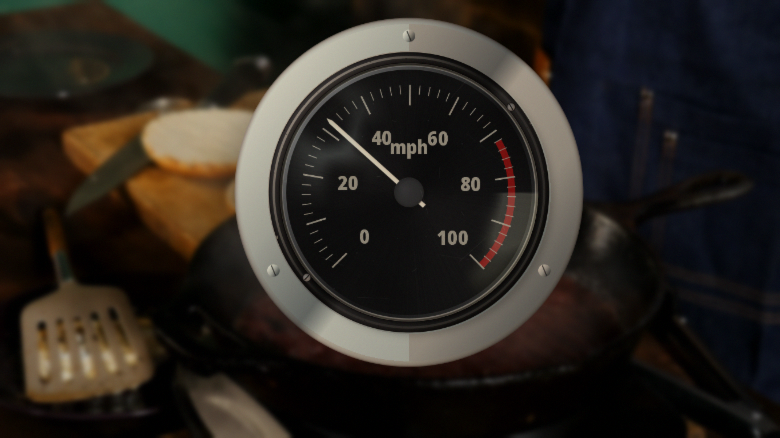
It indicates **32** mph
